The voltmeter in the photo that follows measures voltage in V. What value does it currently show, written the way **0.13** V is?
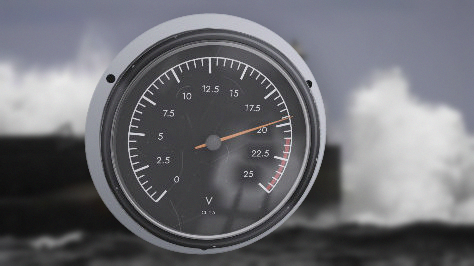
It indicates **19.5** V
